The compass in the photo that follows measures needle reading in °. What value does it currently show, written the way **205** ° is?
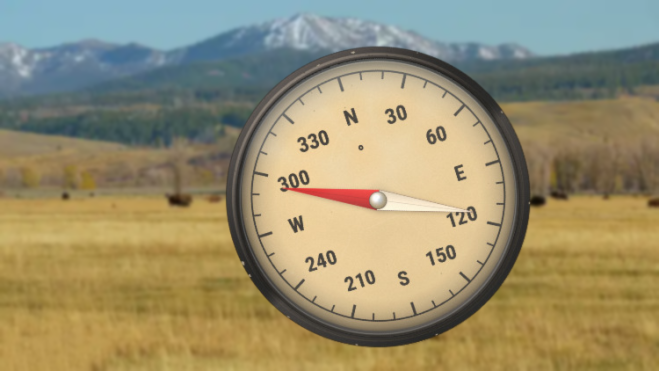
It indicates **295** °
